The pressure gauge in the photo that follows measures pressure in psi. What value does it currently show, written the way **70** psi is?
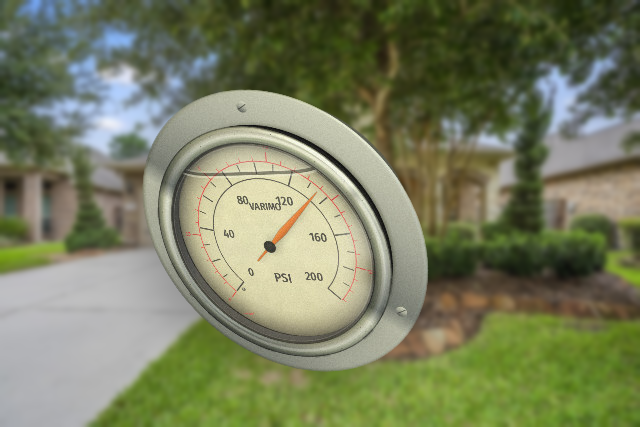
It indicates **135** psi
